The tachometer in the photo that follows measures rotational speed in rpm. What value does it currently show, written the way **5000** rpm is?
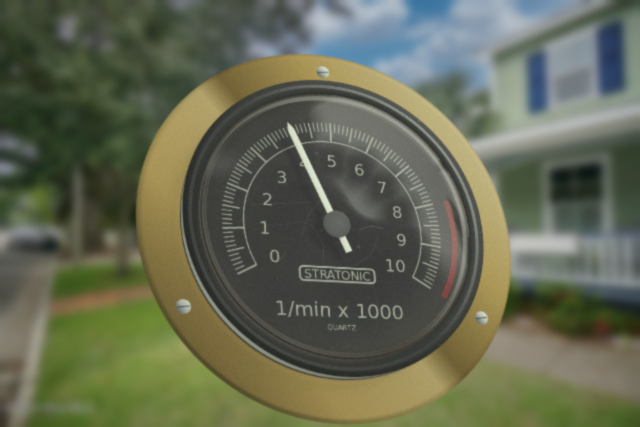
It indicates **4000** rpm
